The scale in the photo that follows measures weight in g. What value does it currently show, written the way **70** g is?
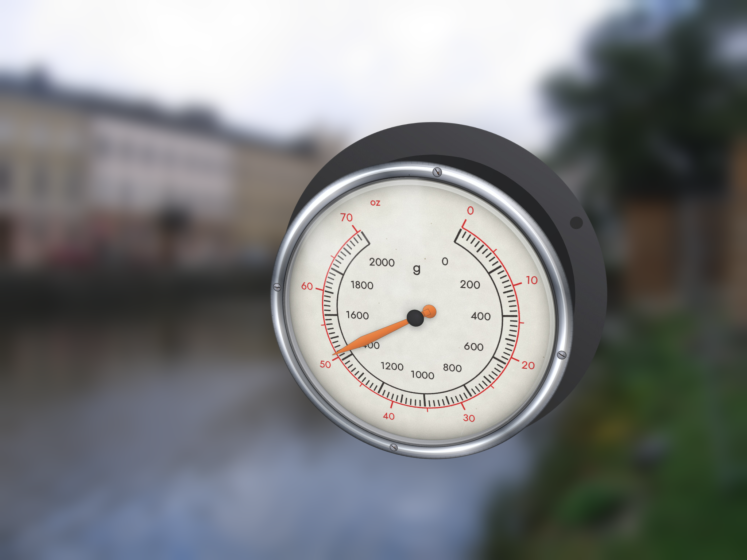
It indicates **1440** g
